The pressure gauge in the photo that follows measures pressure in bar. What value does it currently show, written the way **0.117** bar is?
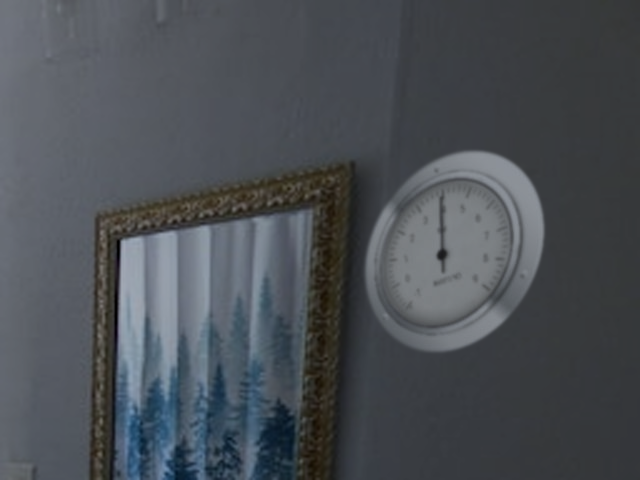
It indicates **4** bar
